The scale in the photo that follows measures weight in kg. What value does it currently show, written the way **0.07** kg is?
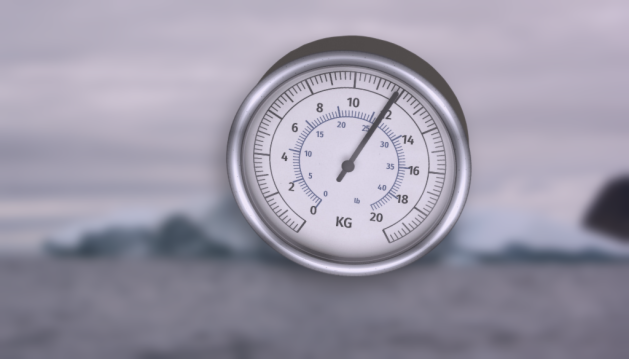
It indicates **11.8** kg
